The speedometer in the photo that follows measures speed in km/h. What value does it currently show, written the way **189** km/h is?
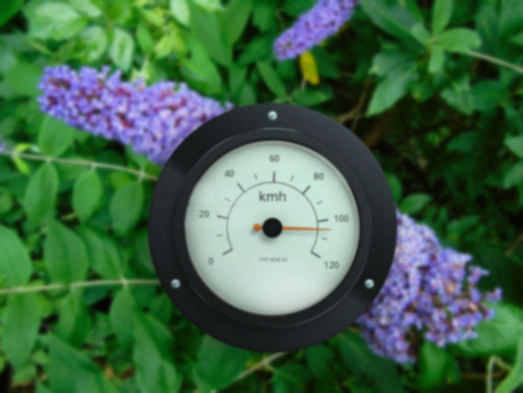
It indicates **105** km/h
